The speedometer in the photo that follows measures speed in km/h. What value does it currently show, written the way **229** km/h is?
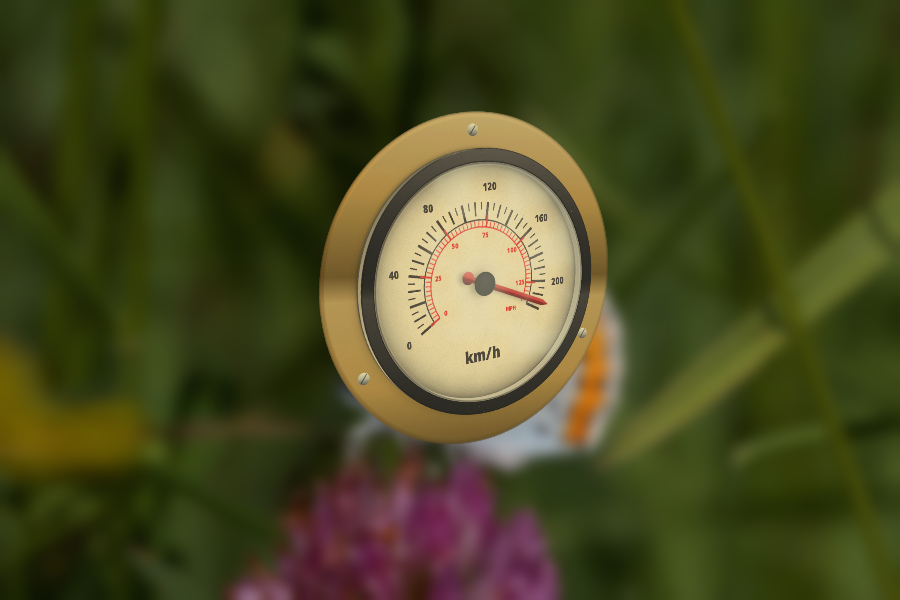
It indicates **215** km/h
